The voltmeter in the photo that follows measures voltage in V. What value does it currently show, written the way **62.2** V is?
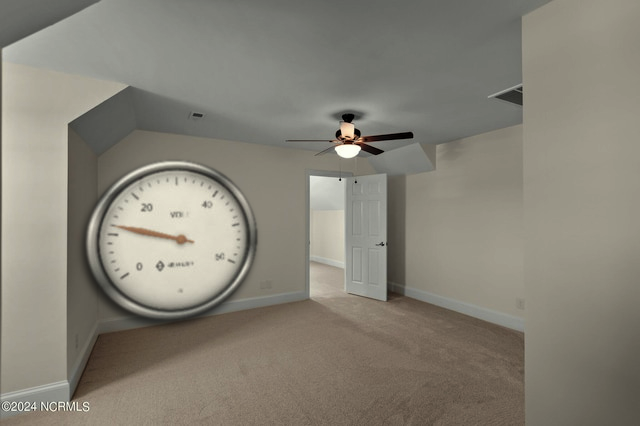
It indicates **12** V
